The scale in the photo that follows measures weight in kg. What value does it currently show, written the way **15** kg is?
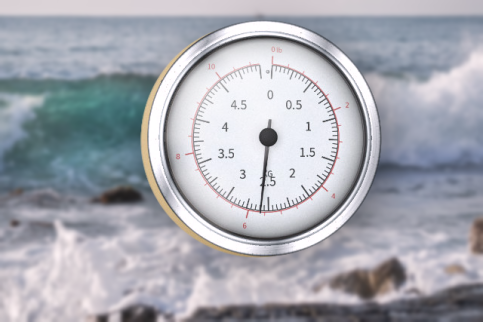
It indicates **2.6** kg
